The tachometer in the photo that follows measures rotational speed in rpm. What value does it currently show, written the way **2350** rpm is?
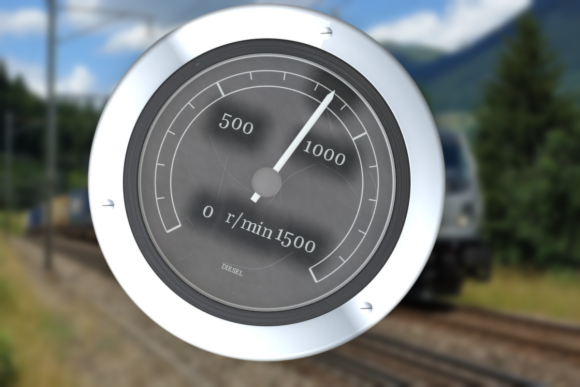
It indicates **850** rpm
